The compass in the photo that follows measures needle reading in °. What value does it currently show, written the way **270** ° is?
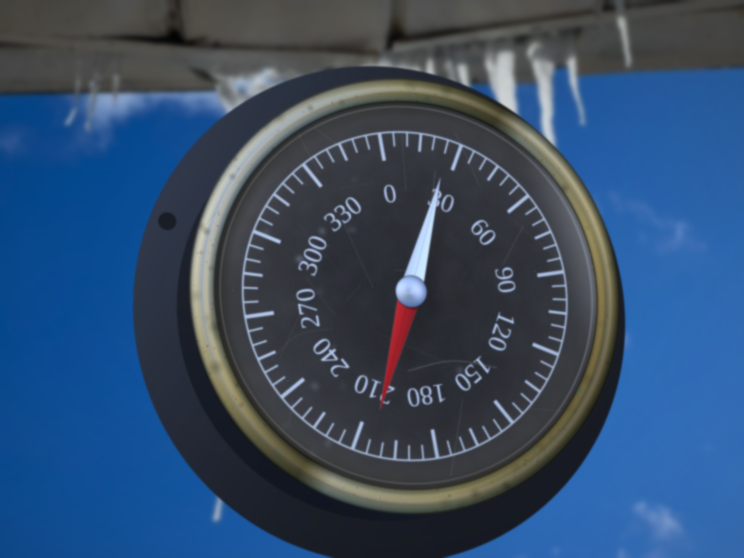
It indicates **205** °
